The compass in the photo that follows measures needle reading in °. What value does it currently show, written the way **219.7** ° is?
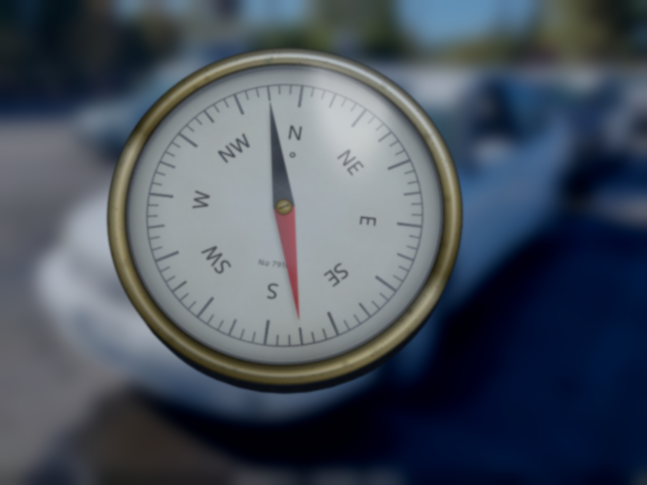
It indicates **165** °
